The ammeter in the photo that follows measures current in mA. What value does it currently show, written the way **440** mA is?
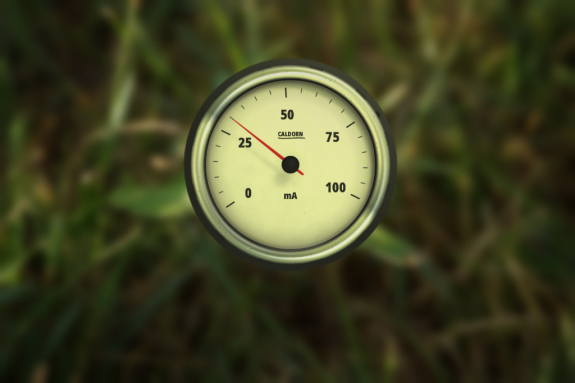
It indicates **30** mA
